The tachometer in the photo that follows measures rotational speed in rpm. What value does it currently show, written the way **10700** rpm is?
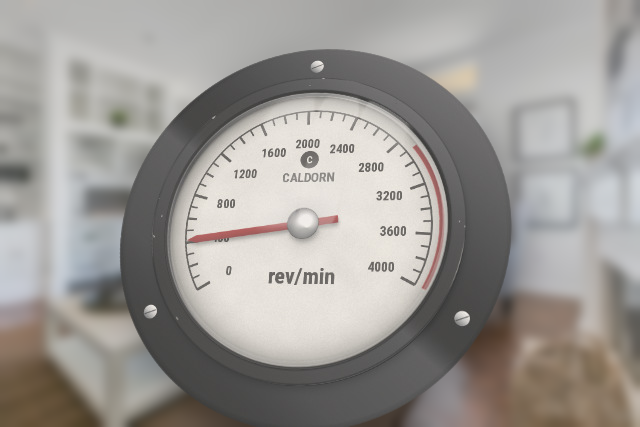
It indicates **400** rpm
